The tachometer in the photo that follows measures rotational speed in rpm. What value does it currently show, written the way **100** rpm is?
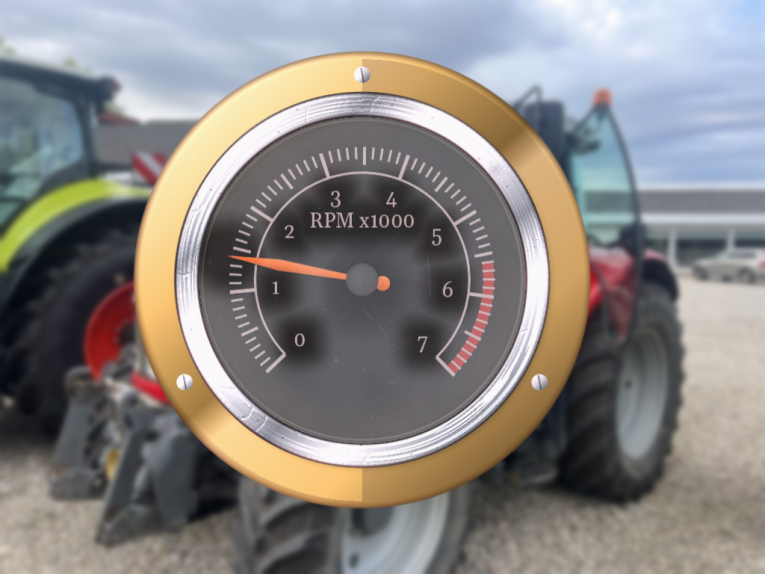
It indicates **1400** rpm
